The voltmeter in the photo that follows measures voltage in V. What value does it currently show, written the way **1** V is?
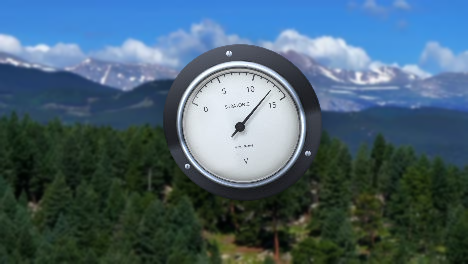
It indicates **13** V
